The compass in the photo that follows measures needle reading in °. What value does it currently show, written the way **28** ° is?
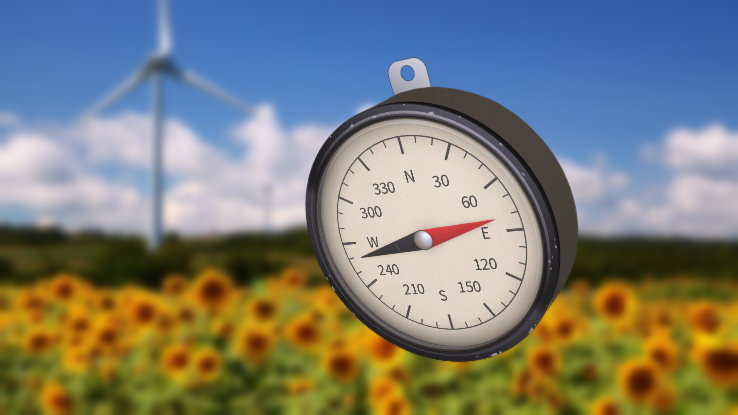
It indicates **80** °
